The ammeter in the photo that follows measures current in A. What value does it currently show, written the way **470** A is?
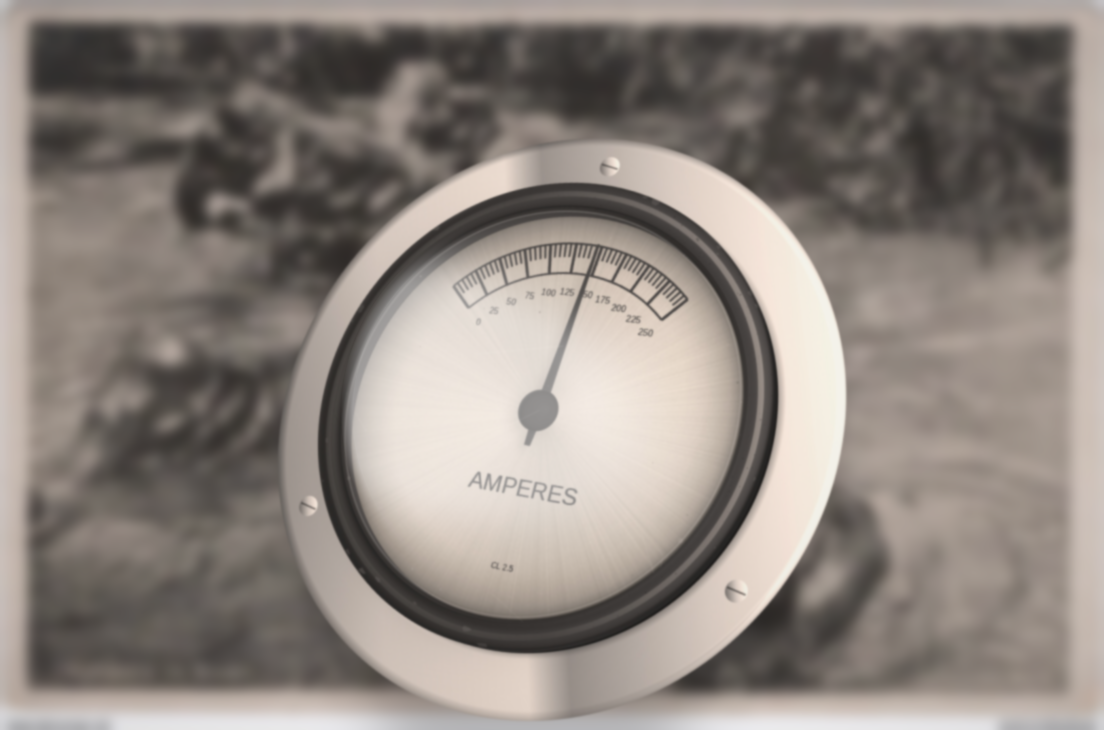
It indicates **150** A
